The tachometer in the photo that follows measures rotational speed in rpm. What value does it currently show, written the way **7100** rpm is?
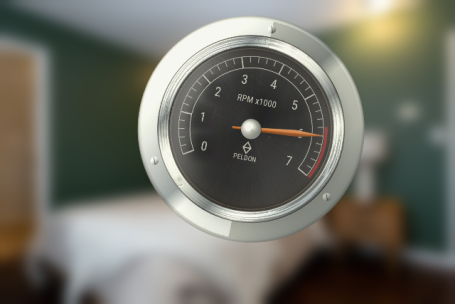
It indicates **6000** rpm
